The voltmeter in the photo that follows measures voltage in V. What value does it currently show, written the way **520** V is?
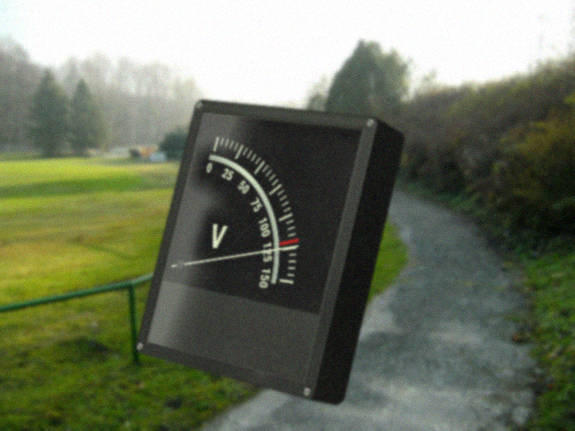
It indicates **125** V
